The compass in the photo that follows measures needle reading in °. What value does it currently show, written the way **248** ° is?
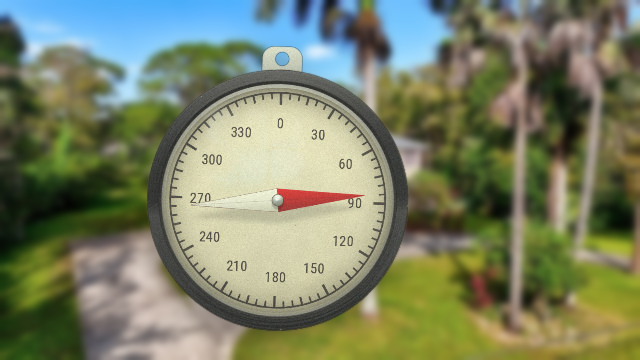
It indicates **85** °
